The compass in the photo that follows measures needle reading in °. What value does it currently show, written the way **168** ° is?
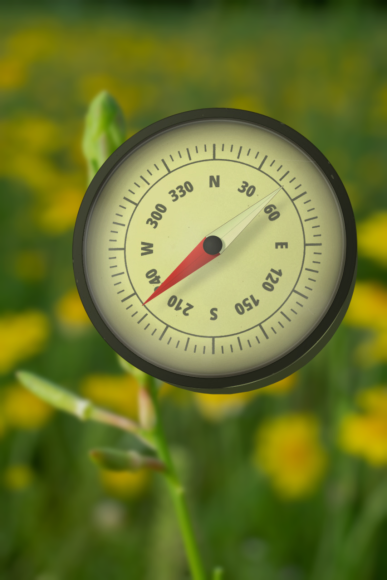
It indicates **230** °
